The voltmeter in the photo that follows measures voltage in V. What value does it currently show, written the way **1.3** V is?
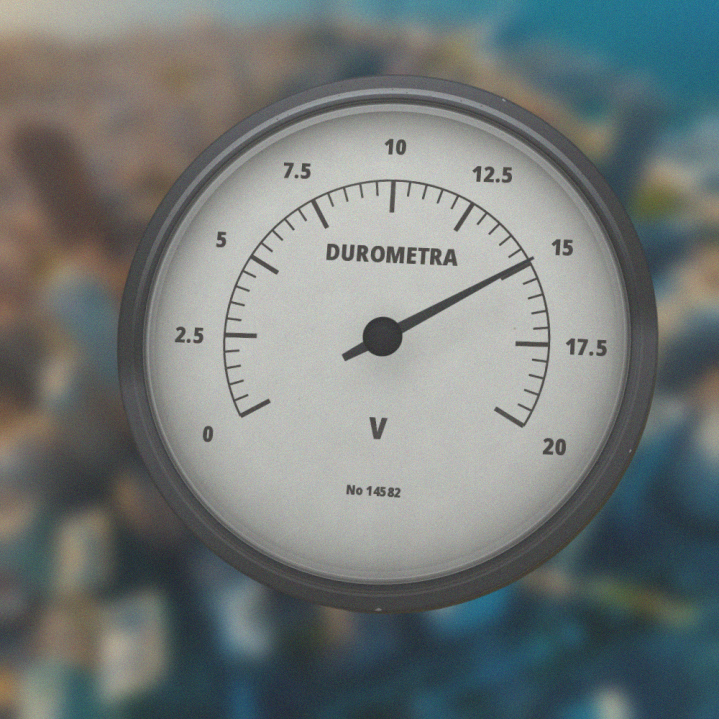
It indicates **15** V
